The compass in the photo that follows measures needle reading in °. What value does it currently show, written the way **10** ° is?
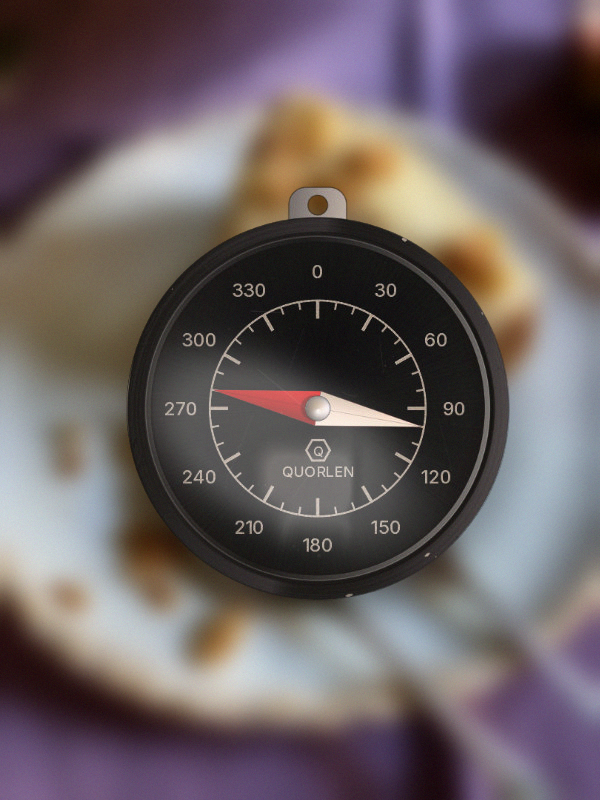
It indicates **280** °
